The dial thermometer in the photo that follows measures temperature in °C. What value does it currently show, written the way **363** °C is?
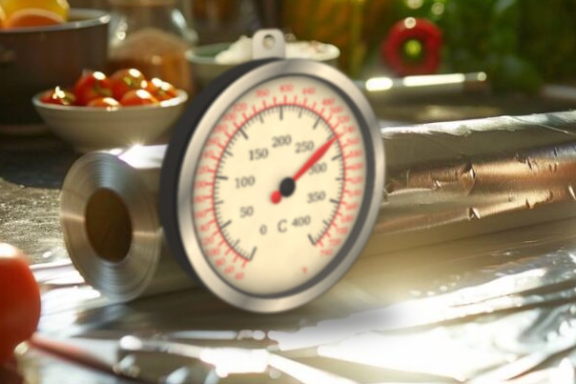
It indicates **275** °C
